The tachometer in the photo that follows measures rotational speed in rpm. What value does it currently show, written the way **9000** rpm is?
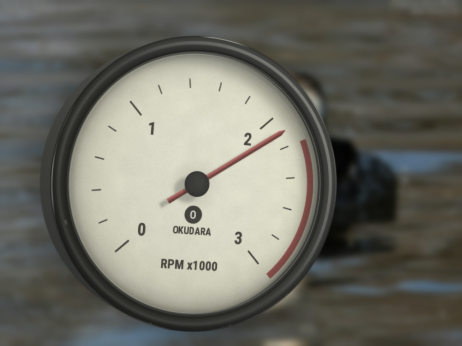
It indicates **2100** rpm
